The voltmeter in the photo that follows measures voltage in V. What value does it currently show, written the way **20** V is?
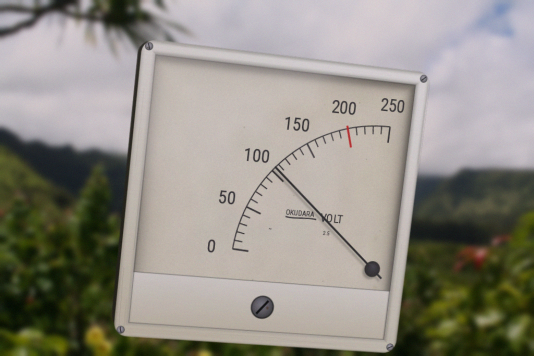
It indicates **105** V
